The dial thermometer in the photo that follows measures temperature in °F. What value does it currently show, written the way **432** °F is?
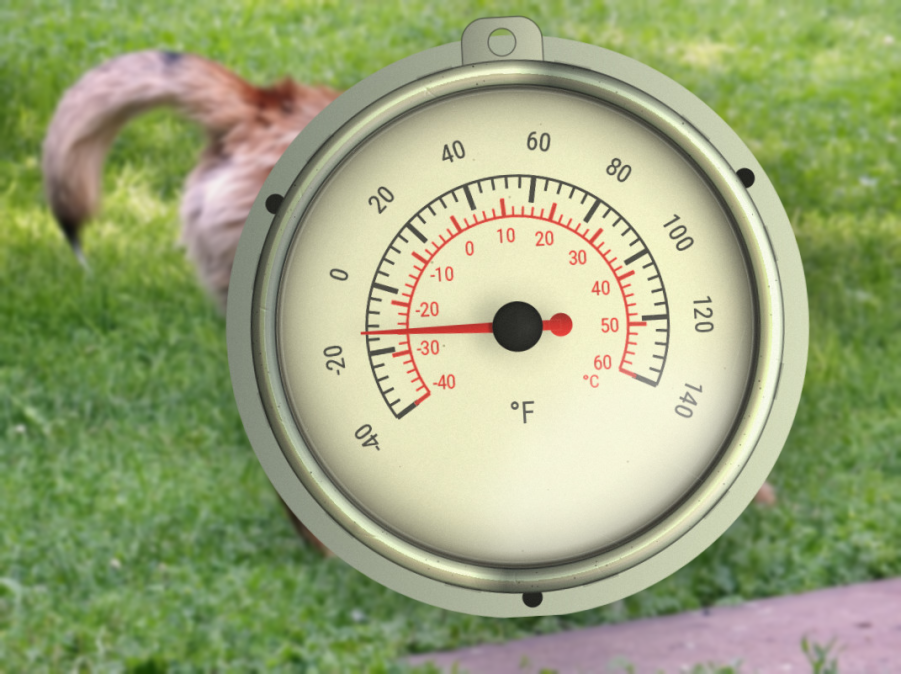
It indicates **-14** °F
